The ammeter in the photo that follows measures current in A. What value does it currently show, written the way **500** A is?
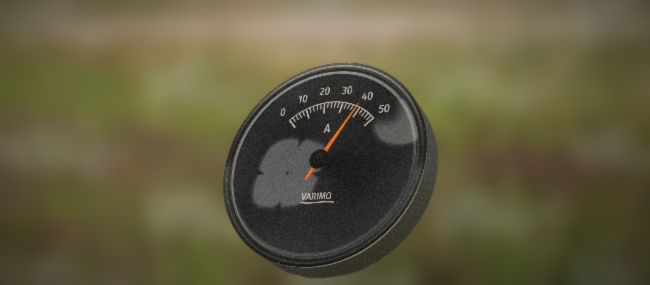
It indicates **40** A
